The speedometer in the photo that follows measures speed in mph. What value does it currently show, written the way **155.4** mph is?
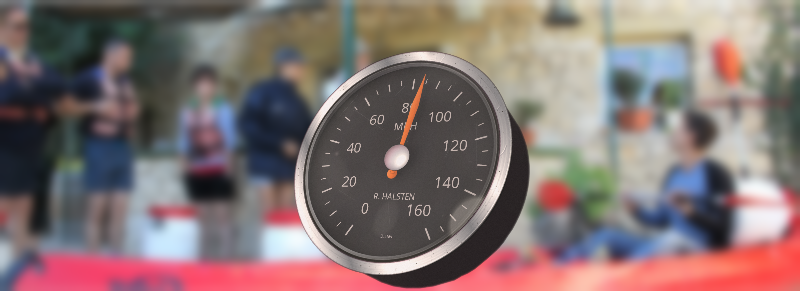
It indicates **85** mph
